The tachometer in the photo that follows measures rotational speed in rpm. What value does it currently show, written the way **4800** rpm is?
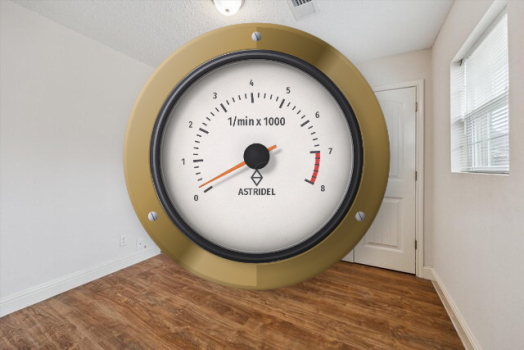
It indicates **200** rpm
